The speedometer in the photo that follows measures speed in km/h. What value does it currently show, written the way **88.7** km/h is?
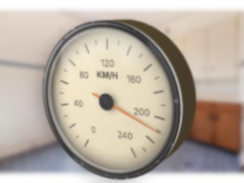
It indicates **210** km/h
